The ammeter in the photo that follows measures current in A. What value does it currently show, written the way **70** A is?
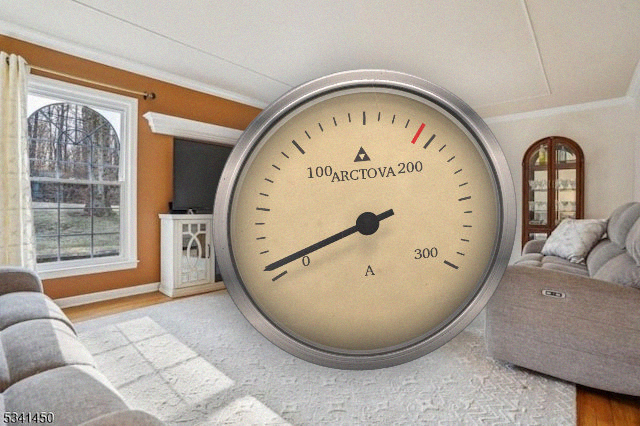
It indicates **10** A
